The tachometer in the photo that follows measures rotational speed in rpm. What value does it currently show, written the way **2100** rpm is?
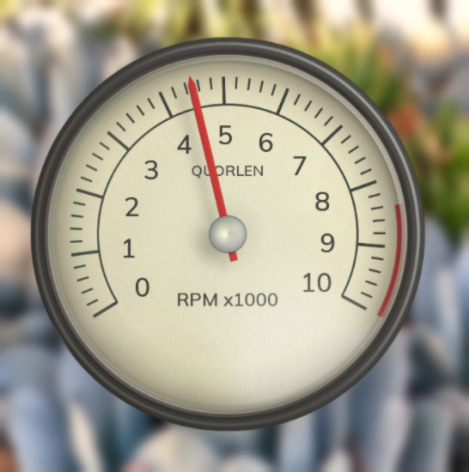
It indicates **4500** rpm
